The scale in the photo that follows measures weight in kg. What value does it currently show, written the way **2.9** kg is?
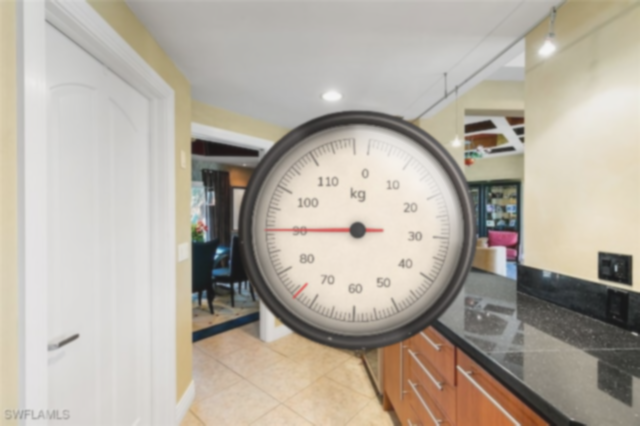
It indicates **90** kg
